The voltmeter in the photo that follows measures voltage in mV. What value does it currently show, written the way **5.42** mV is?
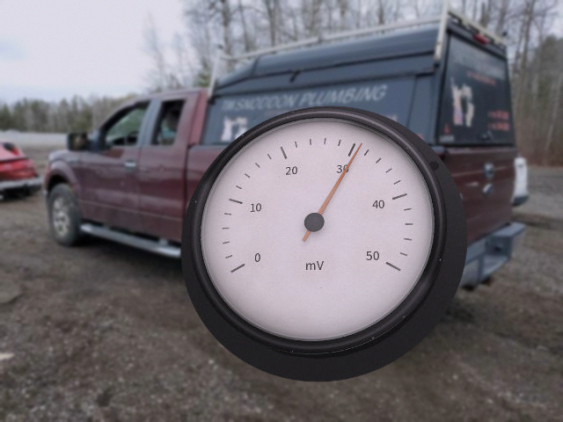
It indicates **31** mV
